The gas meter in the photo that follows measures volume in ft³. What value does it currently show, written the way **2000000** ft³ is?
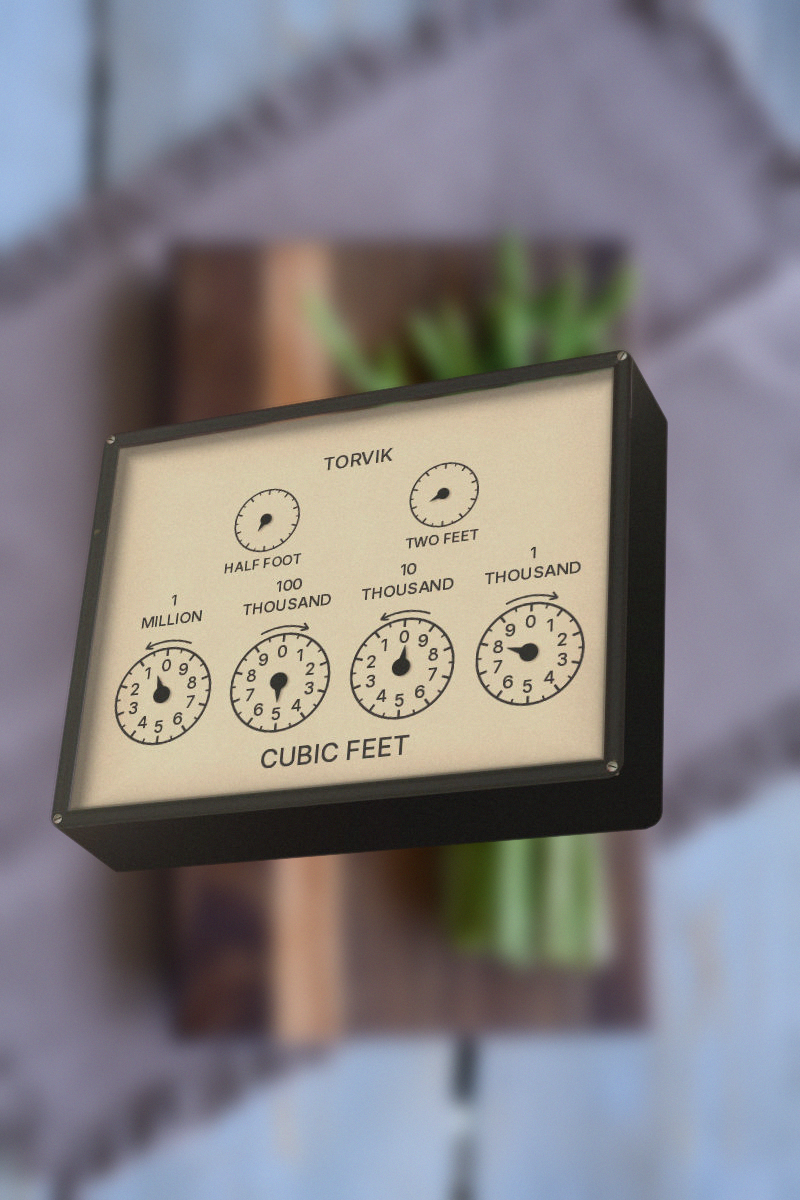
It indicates **49800** ft³
